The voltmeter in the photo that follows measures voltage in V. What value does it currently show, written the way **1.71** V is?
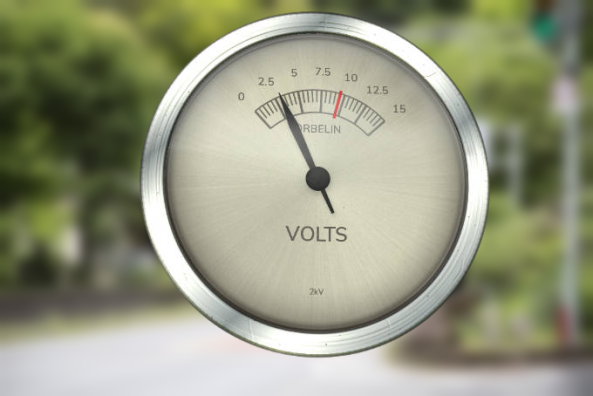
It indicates **3** V
